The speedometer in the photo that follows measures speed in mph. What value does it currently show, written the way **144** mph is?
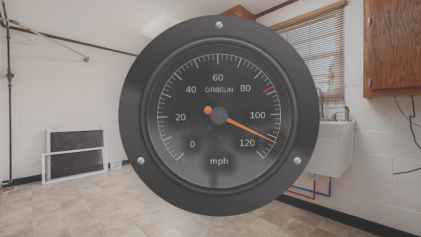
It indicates **112** mph
